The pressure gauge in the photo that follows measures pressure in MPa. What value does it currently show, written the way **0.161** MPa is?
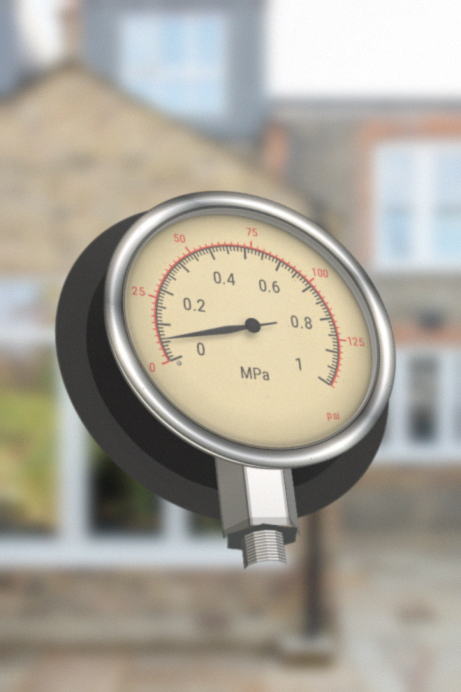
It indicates **0.05** MPa
